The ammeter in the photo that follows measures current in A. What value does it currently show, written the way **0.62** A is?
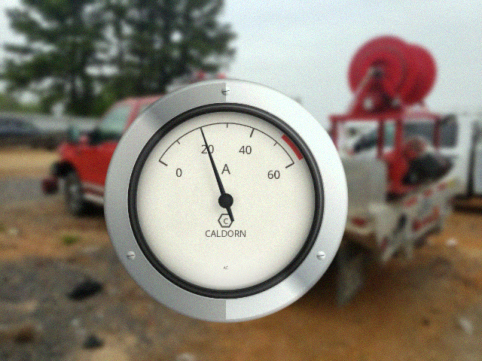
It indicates **20** A
